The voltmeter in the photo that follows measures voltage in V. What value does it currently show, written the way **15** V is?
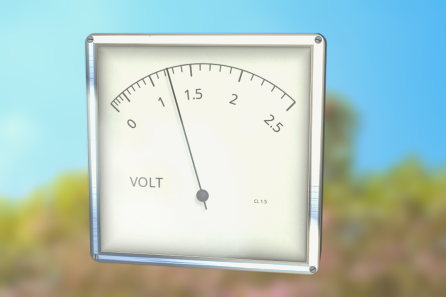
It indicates **1.25** V
